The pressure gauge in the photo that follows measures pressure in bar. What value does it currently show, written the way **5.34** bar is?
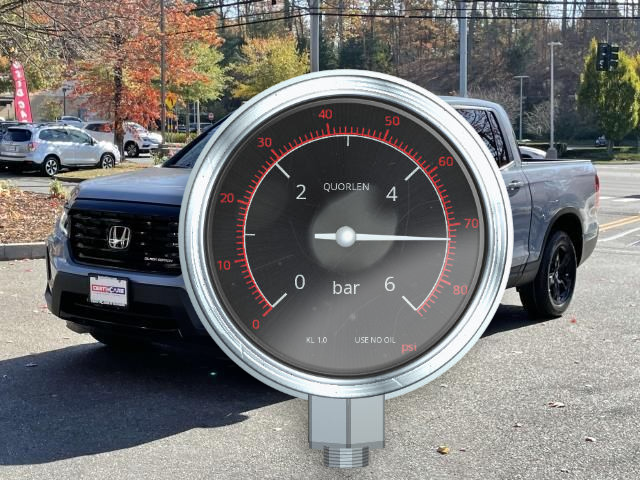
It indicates **5** bar
